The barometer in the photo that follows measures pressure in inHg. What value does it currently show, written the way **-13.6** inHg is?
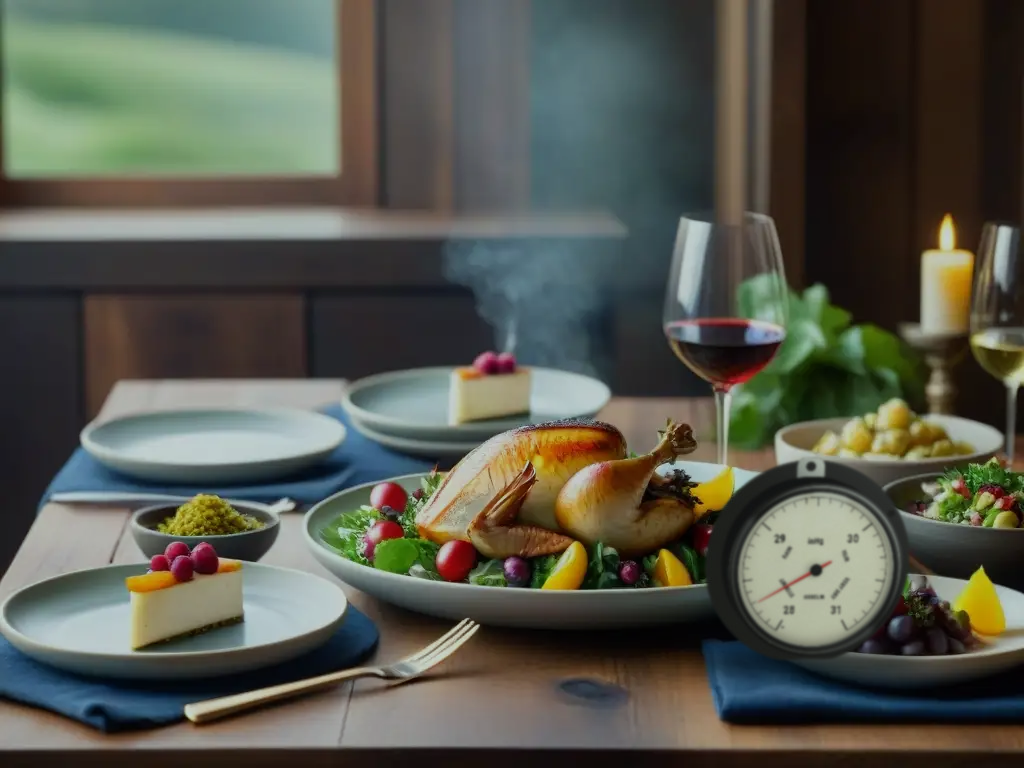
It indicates **28.3** inHg
